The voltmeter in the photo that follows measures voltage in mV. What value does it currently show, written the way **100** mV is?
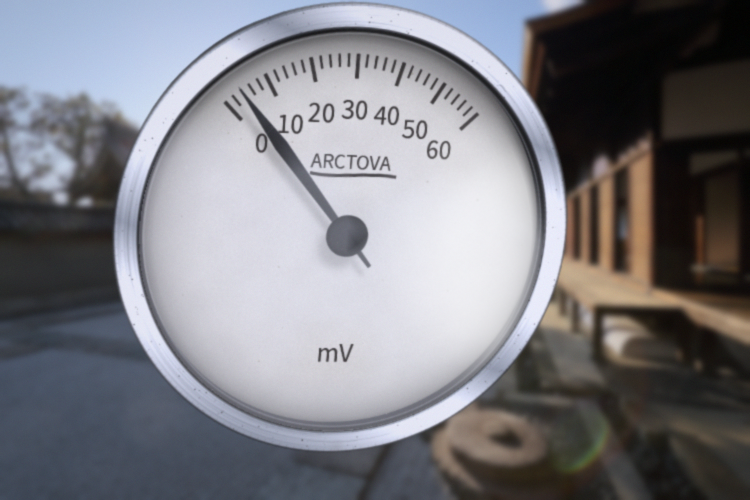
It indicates **4** mV
